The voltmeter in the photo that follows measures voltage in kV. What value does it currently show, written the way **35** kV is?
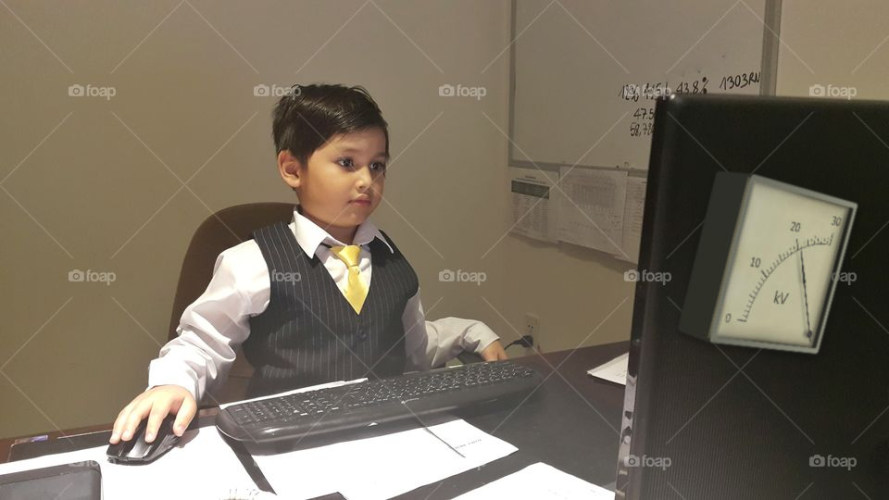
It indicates **20** kV
